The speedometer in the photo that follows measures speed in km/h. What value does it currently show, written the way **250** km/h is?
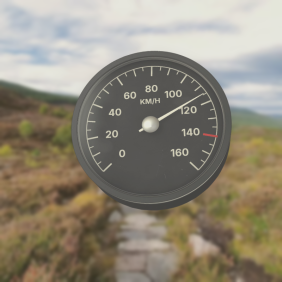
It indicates **115** km/h
